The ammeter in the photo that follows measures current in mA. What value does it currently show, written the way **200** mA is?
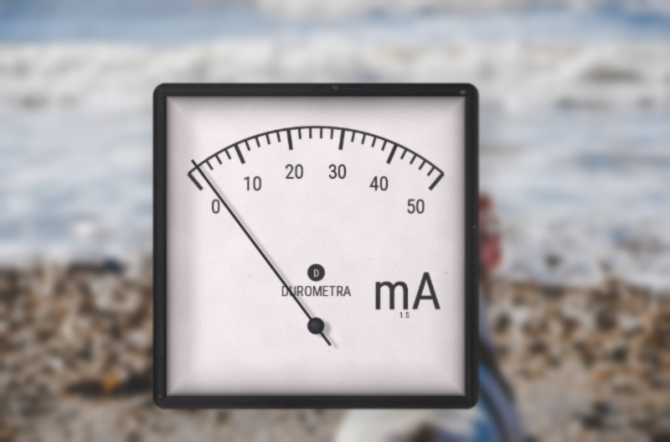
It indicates **2** mA
